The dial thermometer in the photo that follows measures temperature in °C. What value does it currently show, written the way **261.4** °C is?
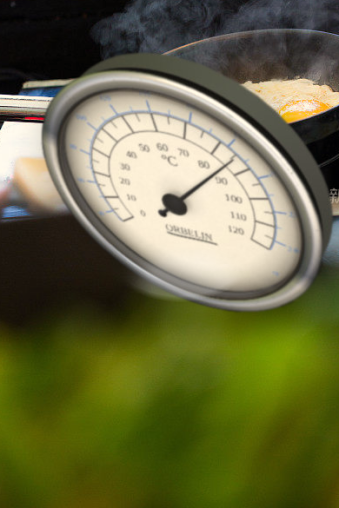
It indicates **85** °C
